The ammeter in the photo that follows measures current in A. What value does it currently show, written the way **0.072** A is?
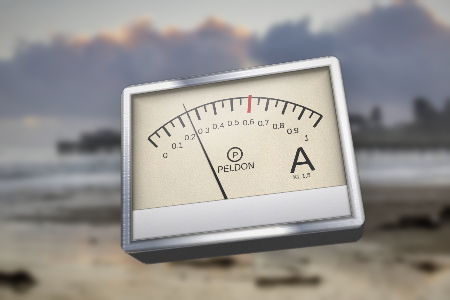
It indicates **0.25** A
